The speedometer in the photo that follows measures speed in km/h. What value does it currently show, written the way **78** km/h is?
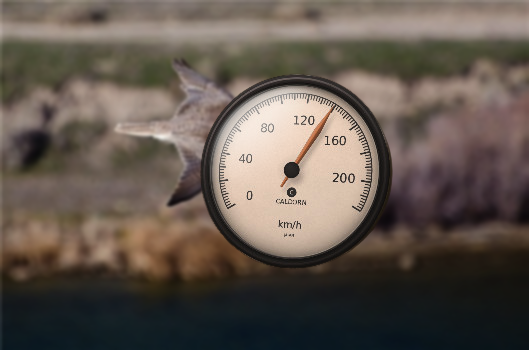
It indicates **140** km/h
